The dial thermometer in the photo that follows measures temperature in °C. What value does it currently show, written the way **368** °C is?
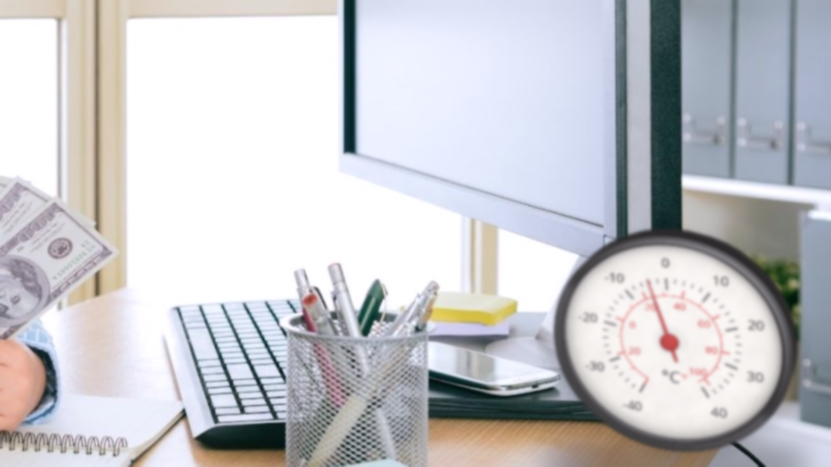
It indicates **-4** °C
